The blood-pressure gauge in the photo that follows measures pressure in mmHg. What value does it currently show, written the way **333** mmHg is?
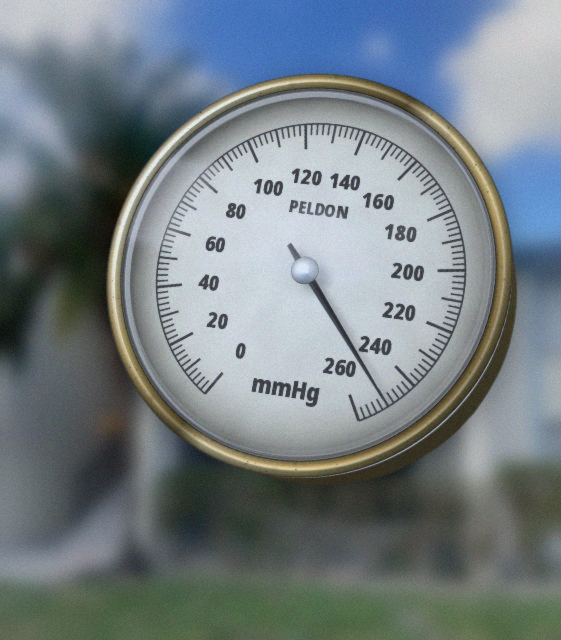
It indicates **250** mmHg
